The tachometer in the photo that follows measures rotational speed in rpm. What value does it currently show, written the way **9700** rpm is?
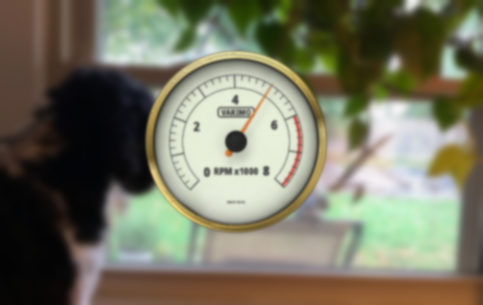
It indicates **5000** rpm
